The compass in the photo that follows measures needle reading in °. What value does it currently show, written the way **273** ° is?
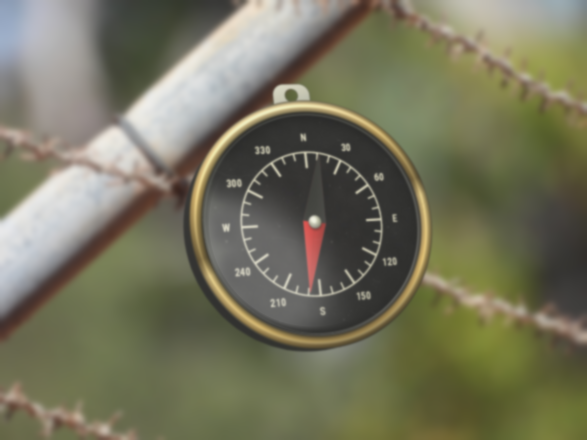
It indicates **190** °
